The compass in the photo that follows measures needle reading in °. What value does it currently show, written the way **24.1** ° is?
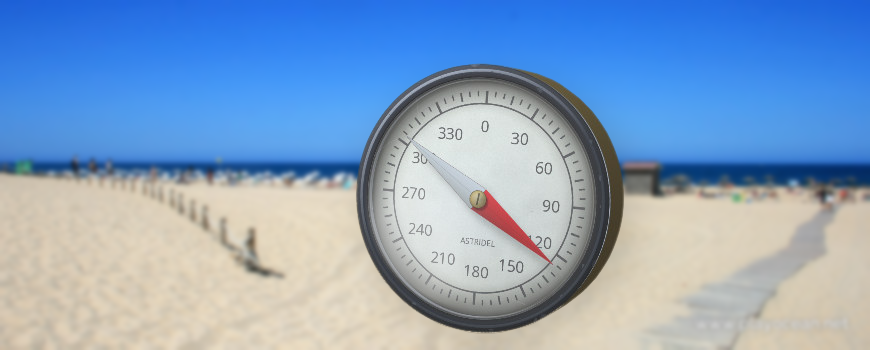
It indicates **125** °
